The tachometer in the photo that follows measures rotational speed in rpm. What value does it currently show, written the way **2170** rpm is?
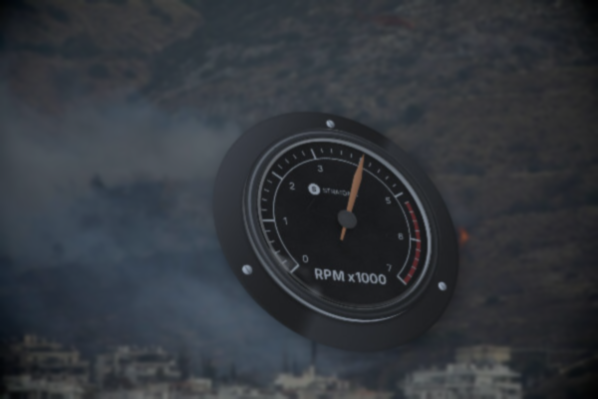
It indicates **4000** rpm
